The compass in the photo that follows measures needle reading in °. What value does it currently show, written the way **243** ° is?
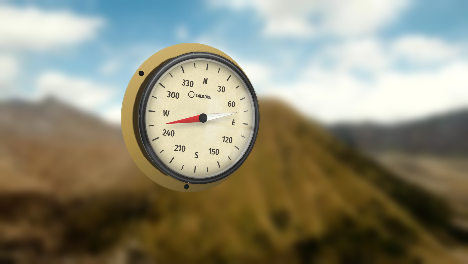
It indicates **255** °
